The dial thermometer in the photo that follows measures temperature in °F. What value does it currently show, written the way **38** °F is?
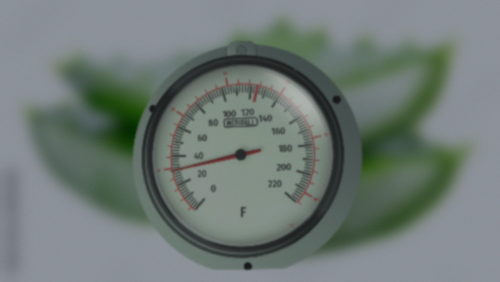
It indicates **30** °F
